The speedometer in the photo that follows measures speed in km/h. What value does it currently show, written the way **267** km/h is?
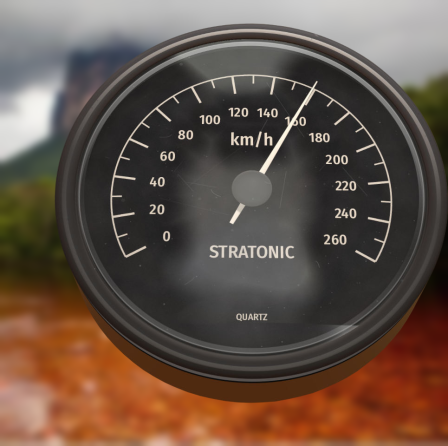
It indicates **160** km/h
